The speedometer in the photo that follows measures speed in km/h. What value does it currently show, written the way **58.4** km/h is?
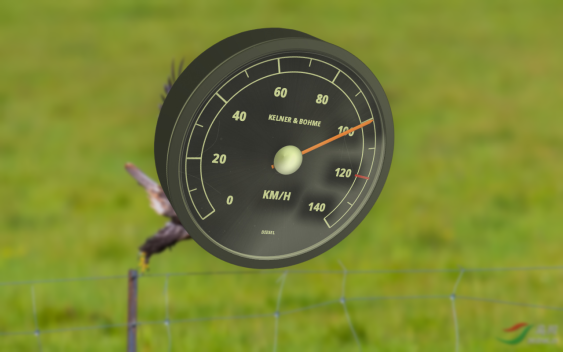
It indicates **100** km/h
